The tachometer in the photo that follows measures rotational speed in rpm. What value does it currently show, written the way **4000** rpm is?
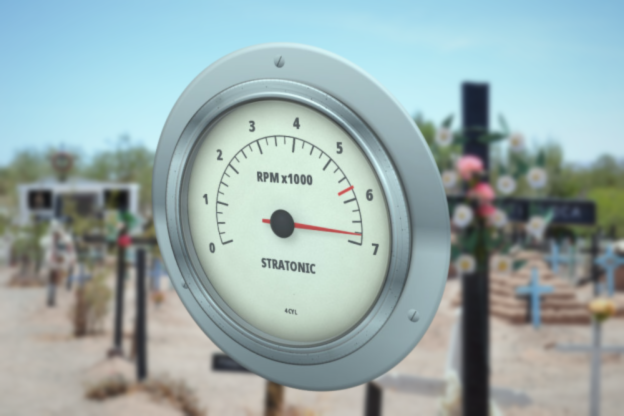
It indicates **6750** rpm
